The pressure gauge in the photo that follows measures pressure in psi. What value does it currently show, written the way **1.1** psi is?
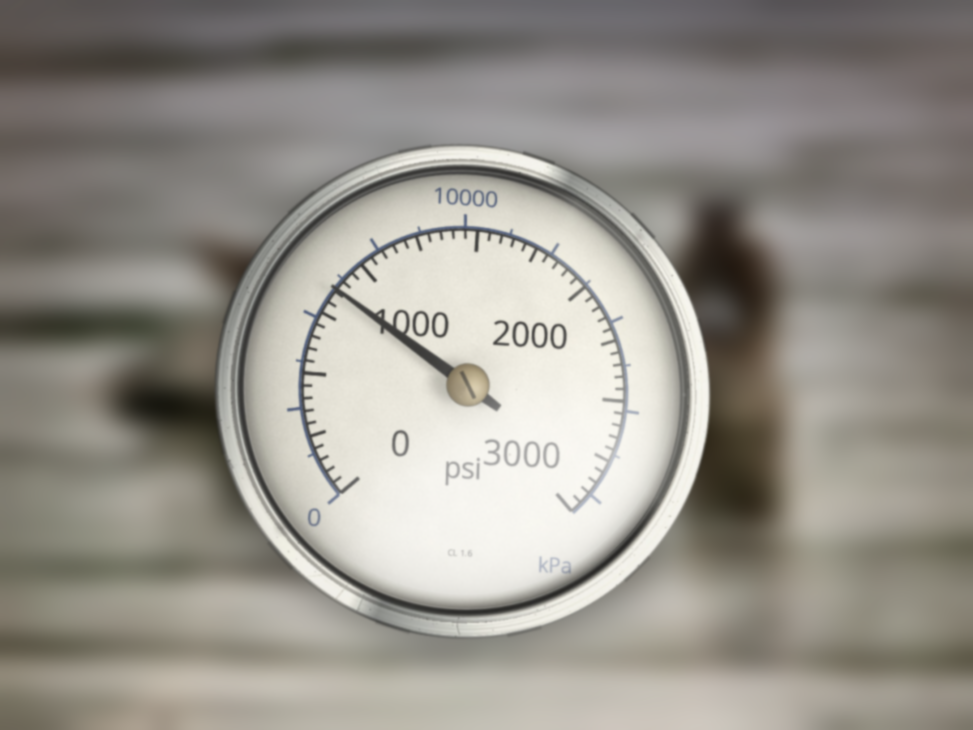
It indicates **850** psi
